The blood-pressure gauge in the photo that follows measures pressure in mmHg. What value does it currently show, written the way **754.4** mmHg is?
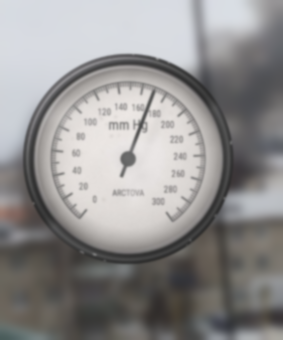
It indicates **170** mmHg
